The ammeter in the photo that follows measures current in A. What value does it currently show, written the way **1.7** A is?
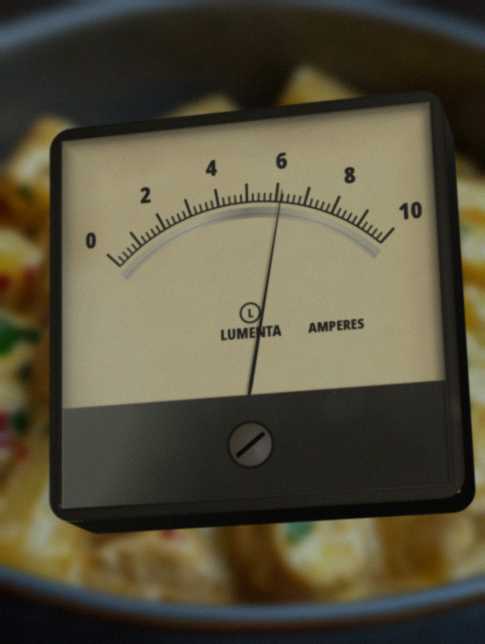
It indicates **6.2** A
